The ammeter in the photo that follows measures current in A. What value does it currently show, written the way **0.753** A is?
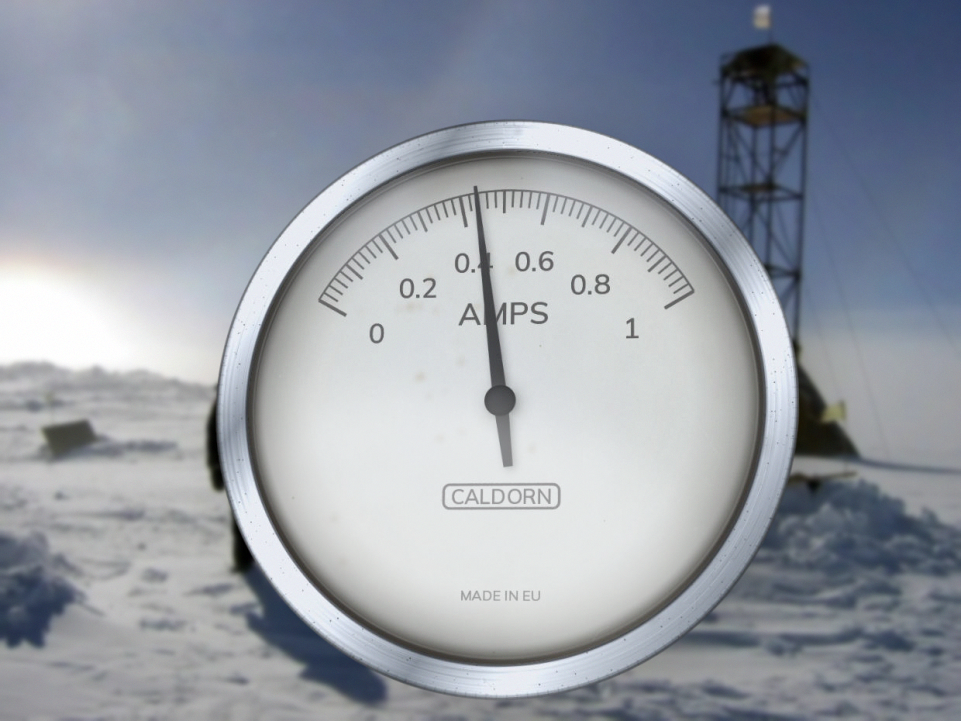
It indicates **0.44** A
